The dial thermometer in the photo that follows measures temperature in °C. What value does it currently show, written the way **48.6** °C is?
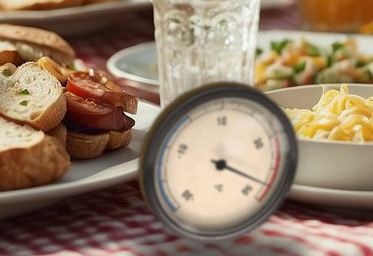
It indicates **45** °C
